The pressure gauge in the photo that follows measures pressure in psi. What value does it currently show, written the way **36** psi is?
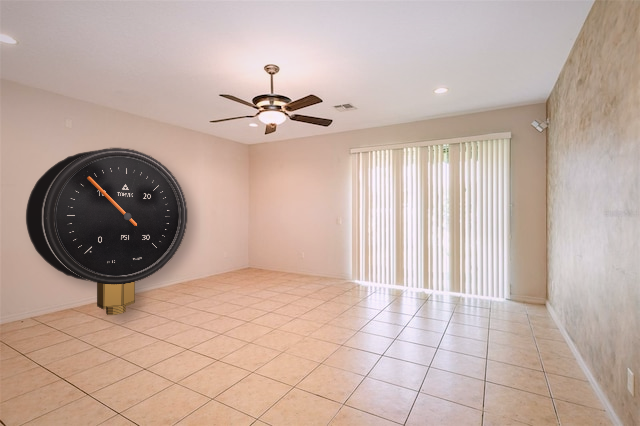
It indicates **10** psi
